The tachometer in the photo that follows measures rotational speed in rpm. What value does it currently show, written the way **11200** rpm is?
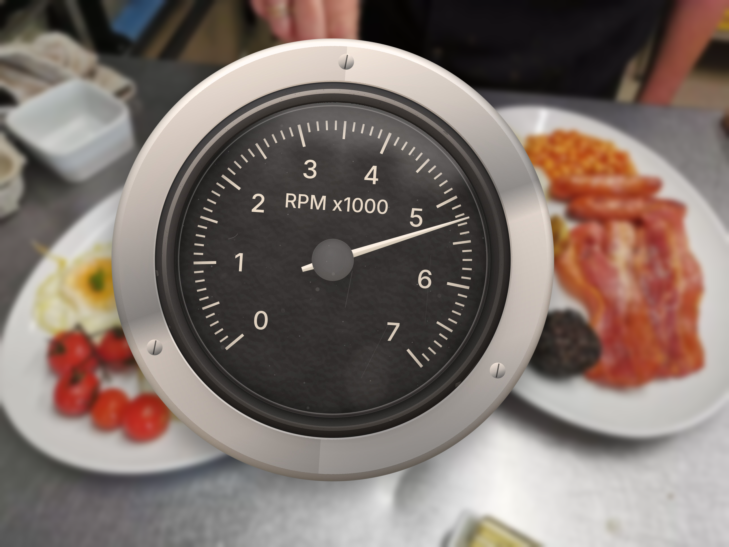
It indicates **5250** rpm
